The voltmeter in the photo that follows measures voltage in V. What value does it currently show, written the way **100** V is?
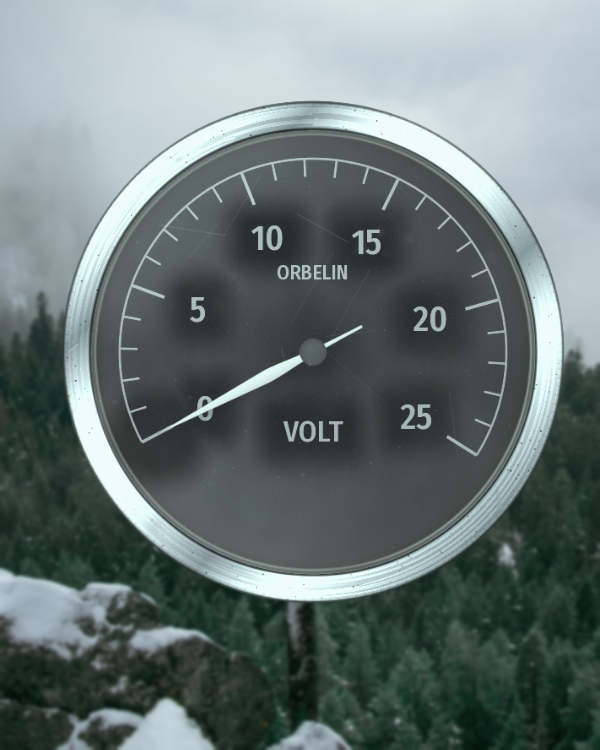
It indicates **0** V
